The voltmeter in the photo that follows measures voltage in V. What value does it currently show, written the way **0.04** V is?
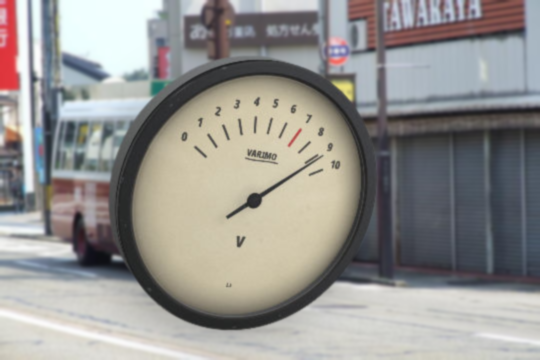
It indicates **9** V
